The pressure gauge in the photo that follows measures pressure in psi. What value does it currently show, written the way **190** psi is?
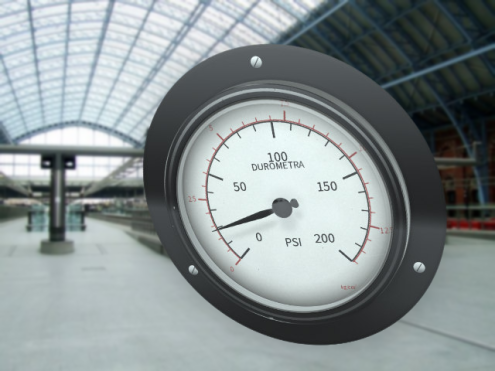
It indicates **20** psi
